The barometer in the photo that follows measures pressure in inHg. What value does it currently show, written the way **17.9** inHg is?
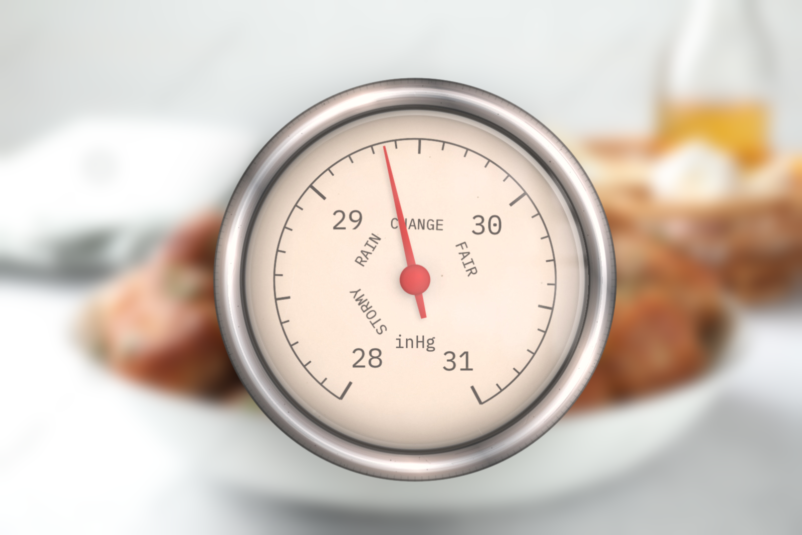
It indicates **29.35** inHg
